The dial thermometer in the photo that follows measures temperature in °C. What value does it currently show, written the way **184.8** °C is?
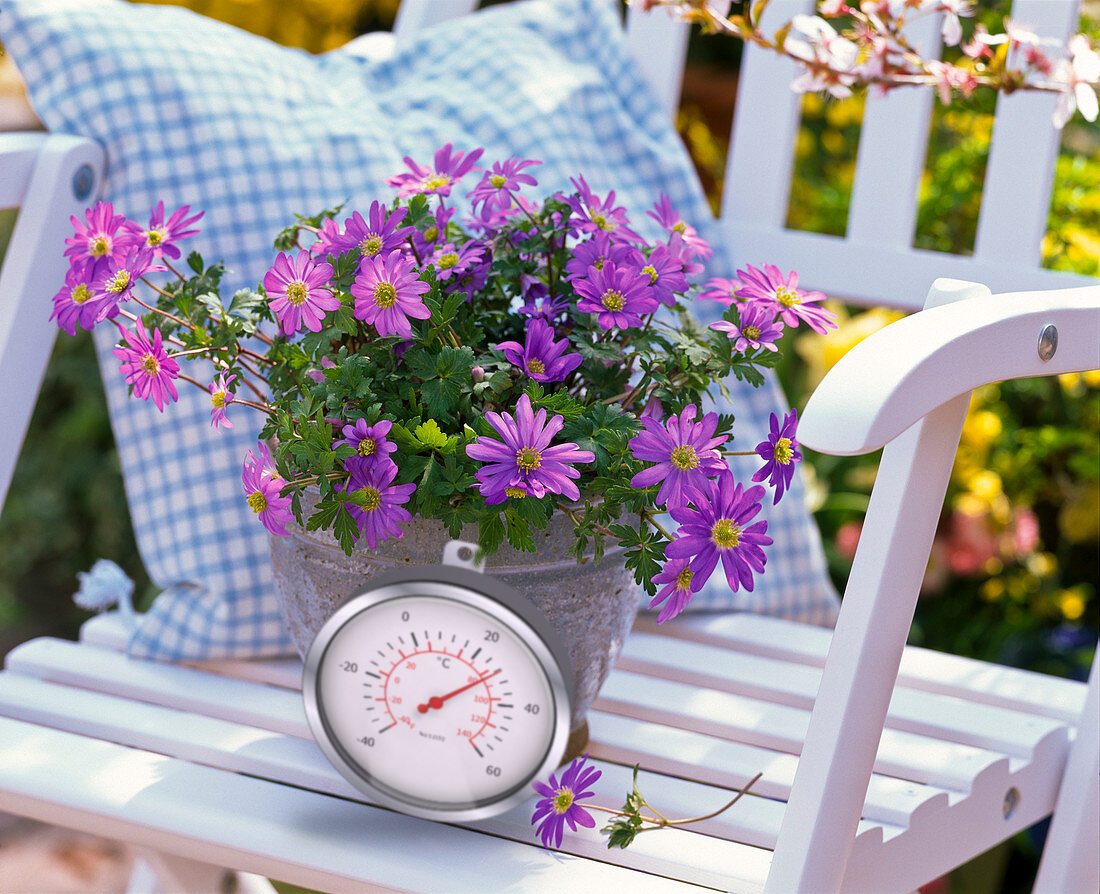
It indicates **28** °C
